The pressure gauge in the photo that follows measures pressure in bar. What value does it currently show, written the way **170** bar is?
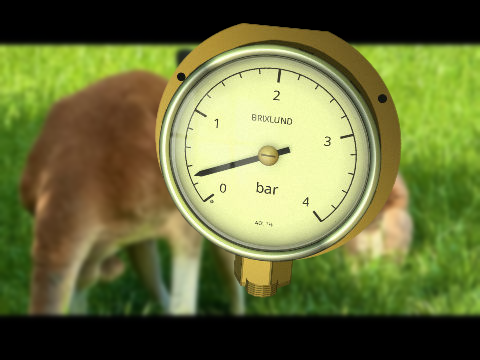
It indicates **0.3** bar
